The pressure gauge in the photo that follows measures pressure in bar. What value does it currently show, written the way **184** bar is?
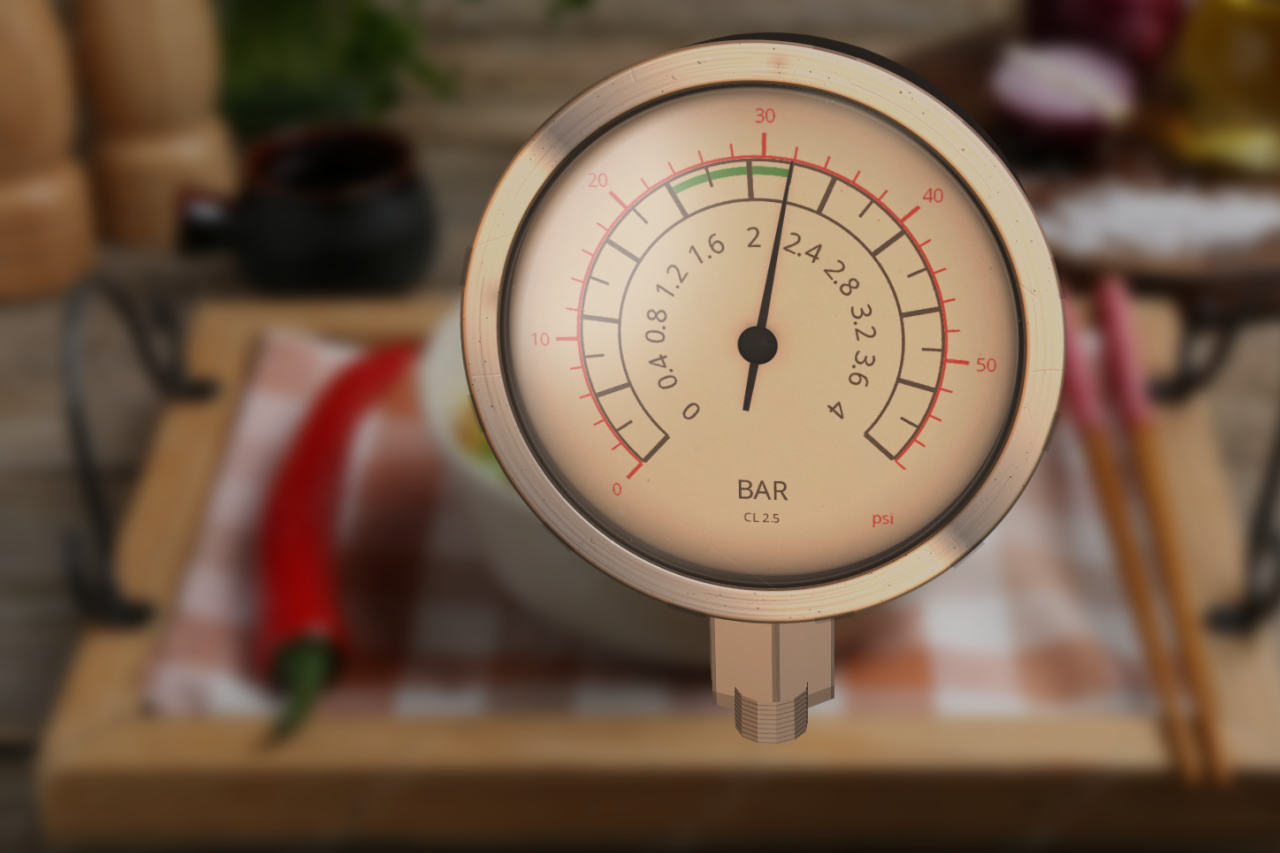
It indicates **2.2** bar
